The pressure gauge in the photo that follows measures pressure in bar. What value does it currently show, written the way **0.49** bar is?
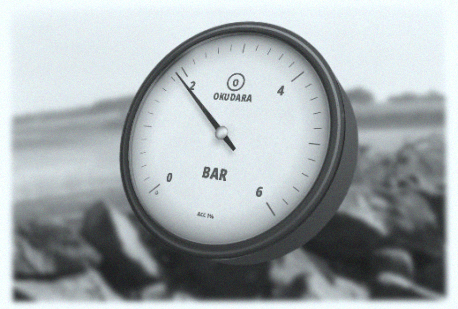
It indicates **1.9** bar
